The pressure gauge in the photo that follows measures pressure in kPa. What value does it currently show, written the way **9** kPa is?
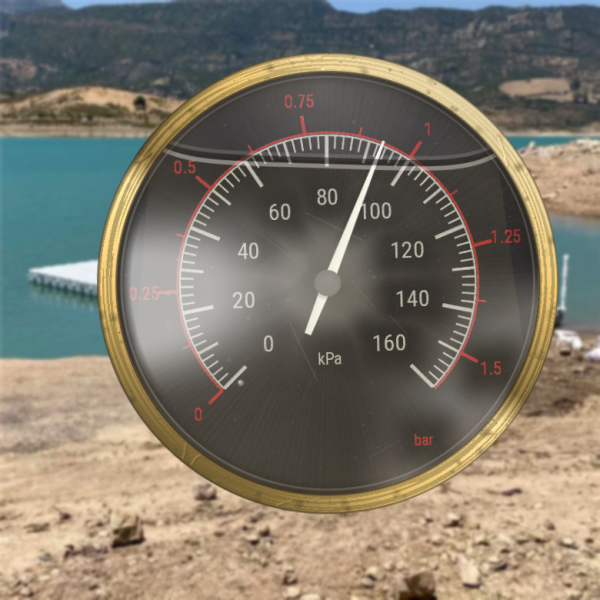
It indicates **93** kPa
